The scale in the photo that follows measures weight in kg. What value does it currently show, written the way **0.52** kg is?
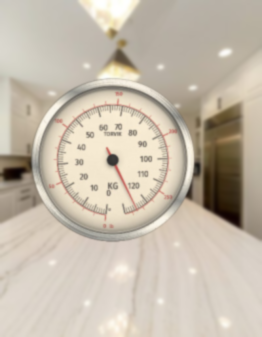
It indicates **125** kg
